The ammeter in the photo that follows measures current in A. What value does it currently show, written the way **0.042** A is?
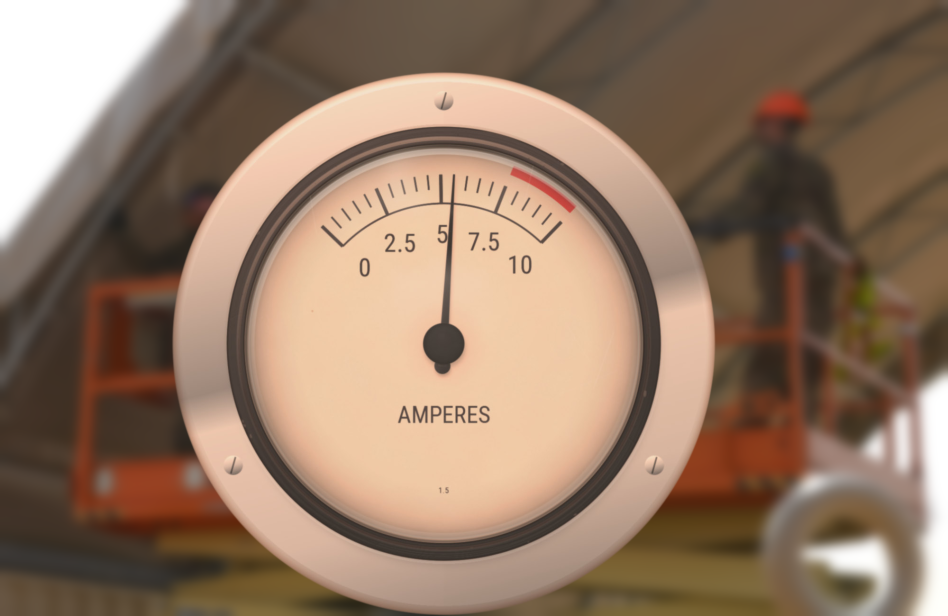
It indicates **5.5** A
